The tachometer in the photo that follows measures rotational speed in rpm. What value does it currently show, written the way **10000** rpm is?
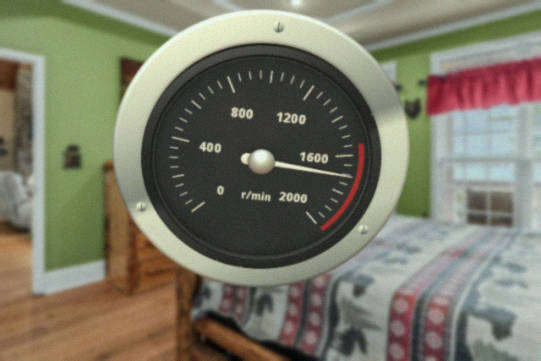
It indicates **1700** rpm
